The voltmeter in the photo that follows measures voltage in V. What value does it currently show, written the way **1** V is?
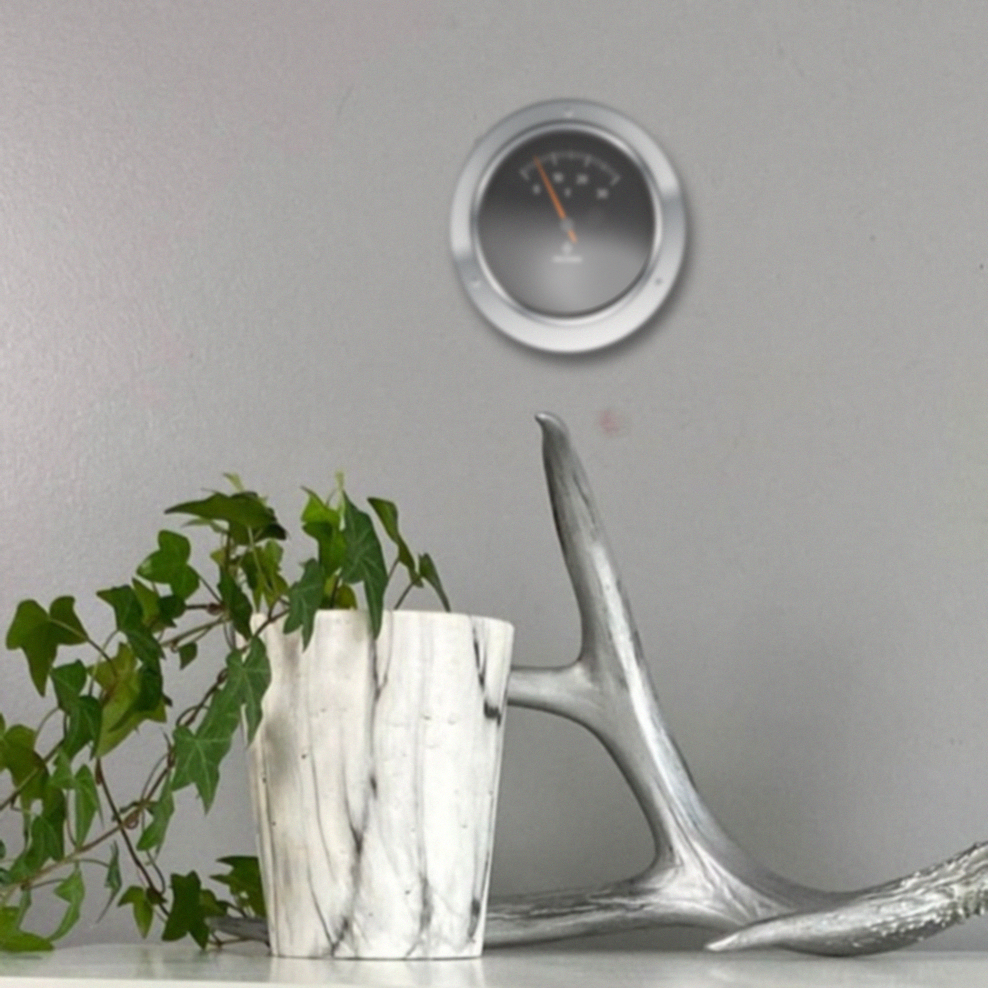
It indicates **5** V
